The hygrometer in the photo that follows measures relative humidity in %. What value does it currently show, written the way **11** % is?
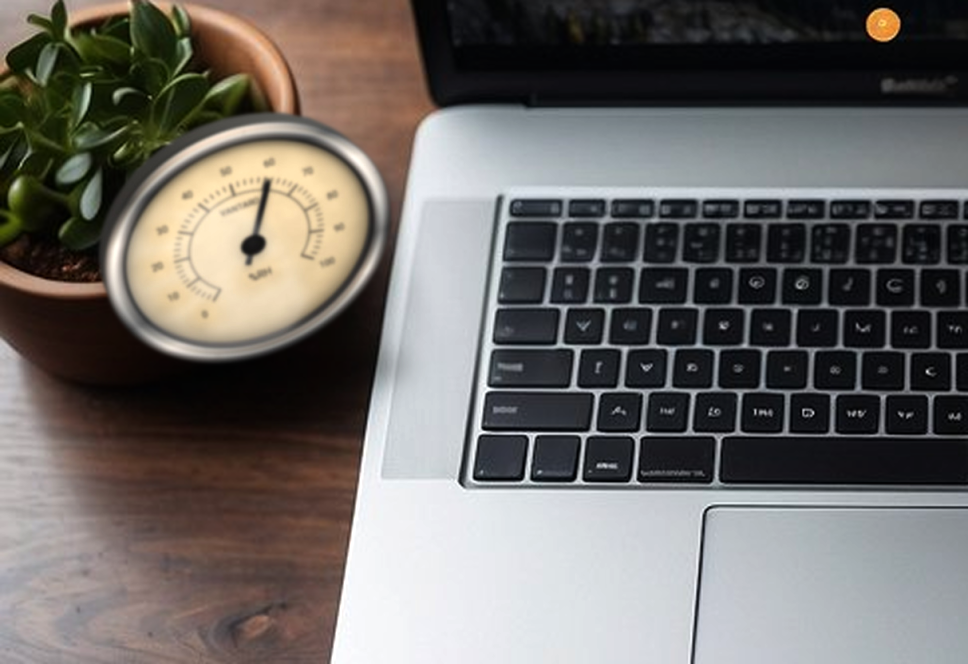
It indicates **60** %
